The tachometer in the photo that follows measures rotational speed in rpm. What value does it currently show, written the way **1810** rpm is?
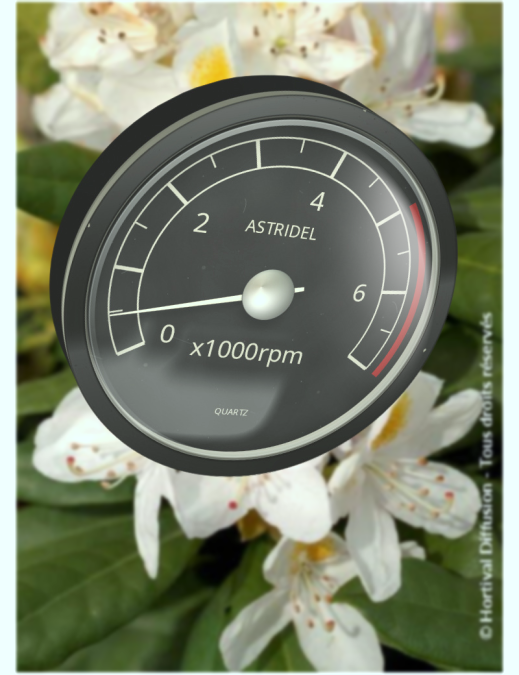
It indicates **500** rpm
